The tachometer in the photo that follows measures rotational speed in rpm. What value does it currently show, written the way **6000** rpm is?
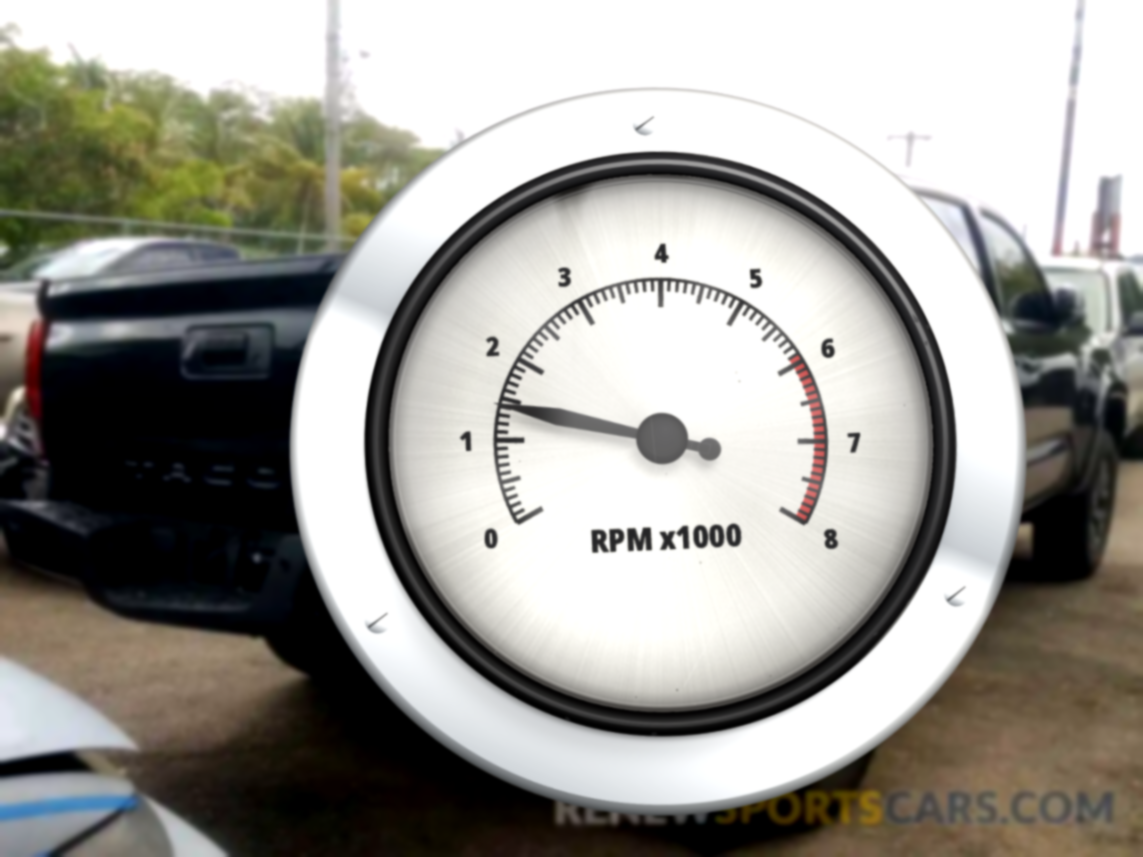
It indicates **1400** rpm
